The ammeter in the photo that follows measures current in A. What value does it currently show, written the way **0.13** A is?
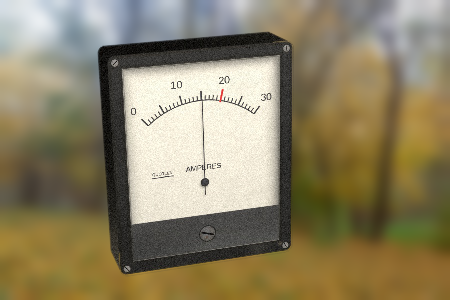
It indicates **15** A
